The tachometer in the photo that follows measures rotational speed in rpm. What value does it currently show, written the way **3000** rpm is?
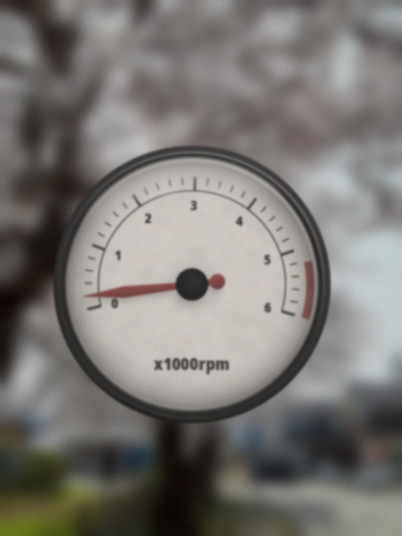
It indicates **200** rpm
